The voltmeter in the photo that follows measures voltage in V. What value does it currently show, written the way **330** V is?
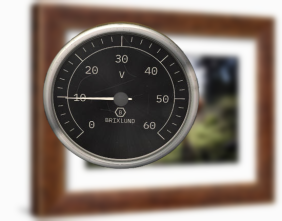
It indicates **10** V
